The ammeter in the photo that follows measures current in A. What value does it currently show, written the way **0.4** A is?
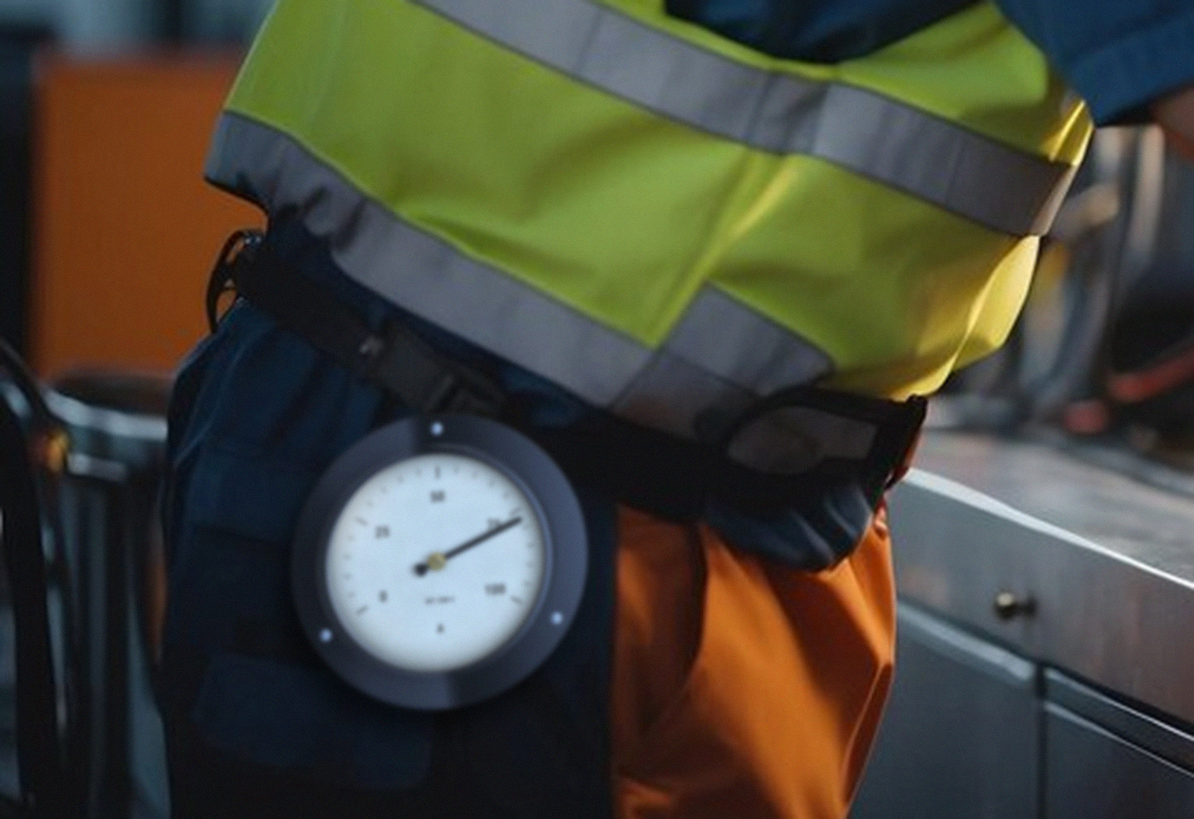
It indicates **77.5** A
